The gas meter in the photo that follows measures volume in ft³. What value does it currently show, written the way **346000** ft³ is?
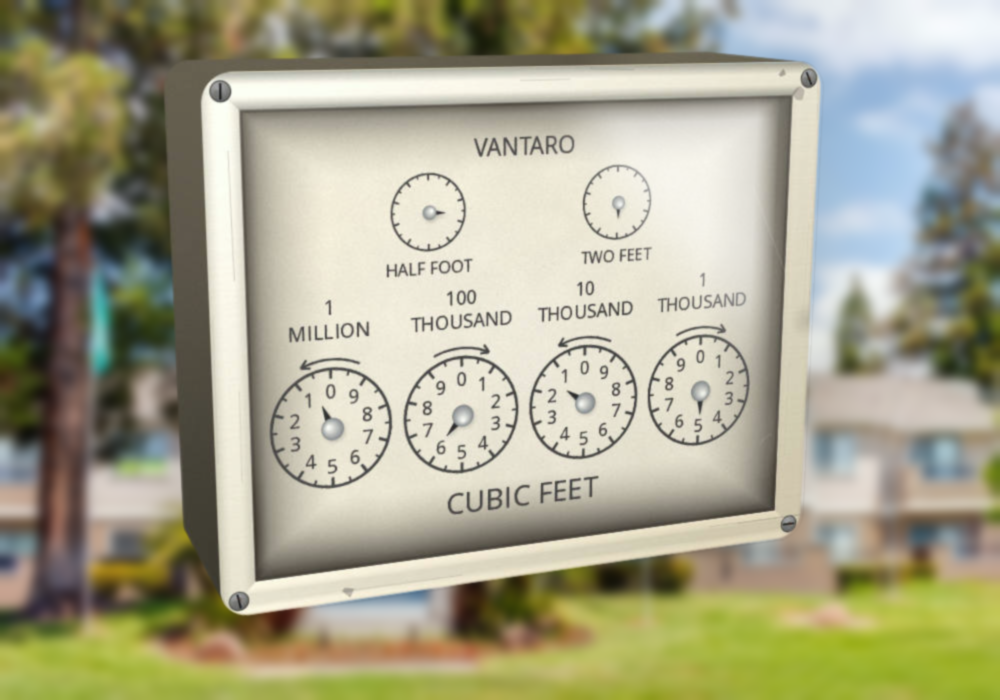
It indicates **61500** ft³
